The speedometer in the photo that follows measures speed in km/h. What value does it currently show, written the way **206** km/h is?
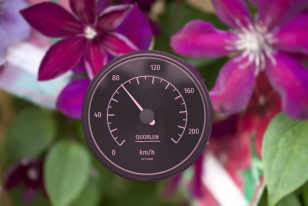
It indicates **80** km/h
